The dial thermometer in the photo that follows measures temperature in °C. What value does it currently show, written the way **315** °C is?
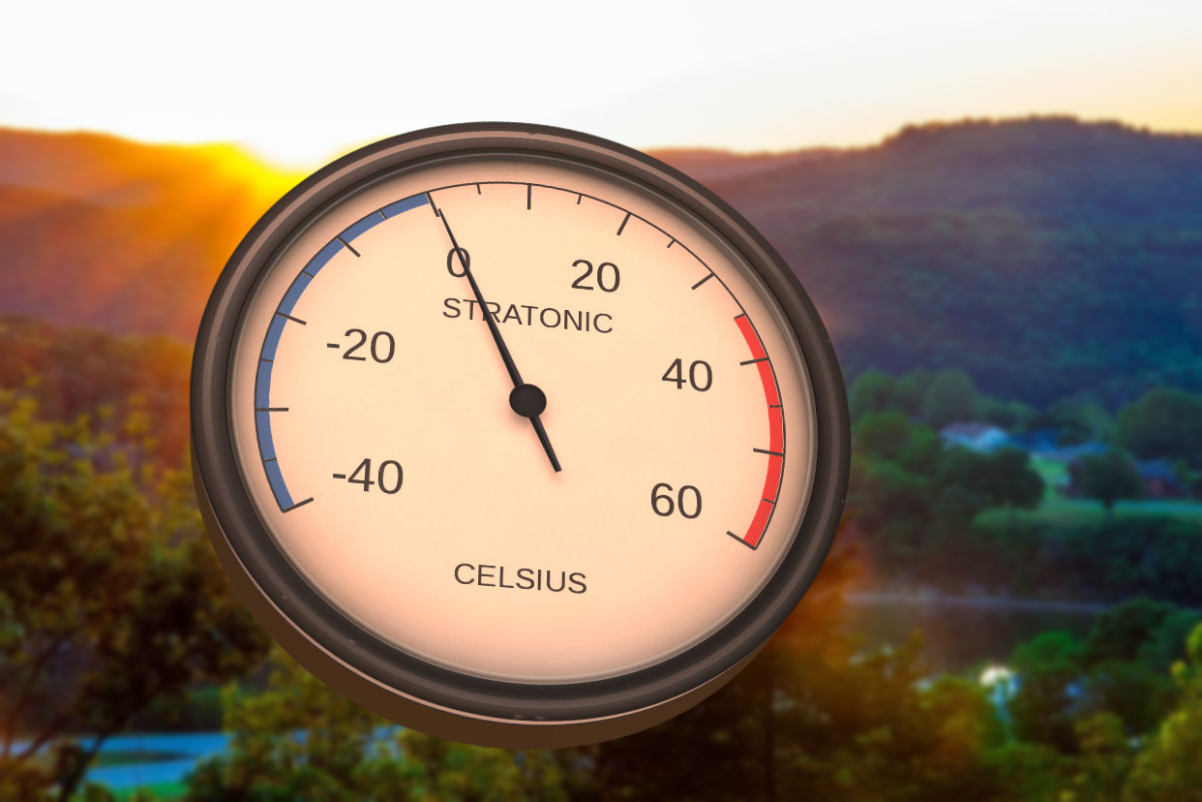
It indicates **0** °C
